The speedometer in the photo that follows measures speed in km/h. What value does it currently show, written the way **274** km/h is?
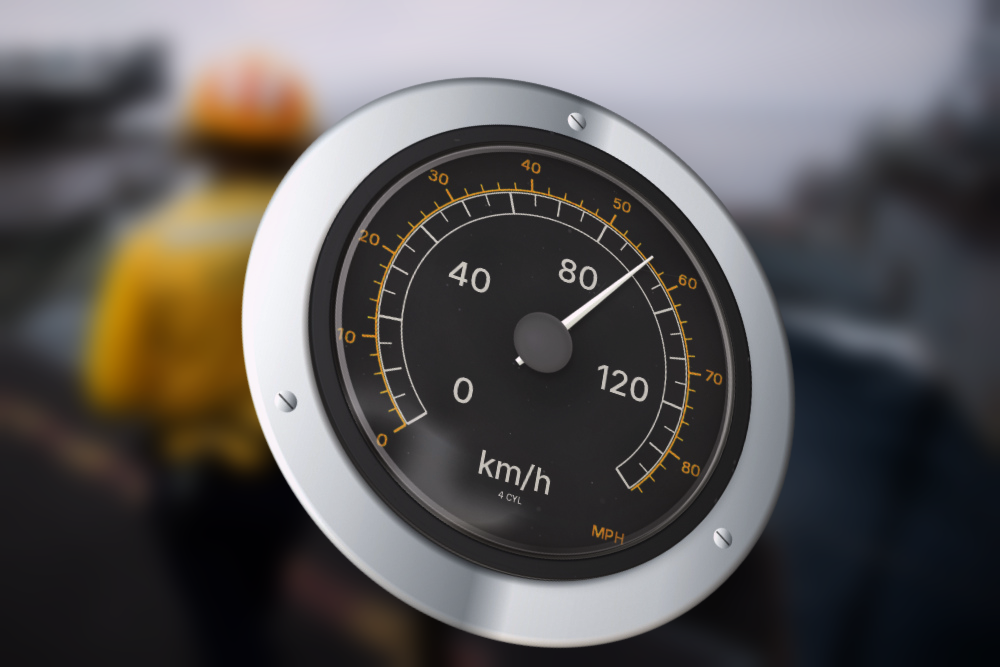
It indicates **90** km/h
